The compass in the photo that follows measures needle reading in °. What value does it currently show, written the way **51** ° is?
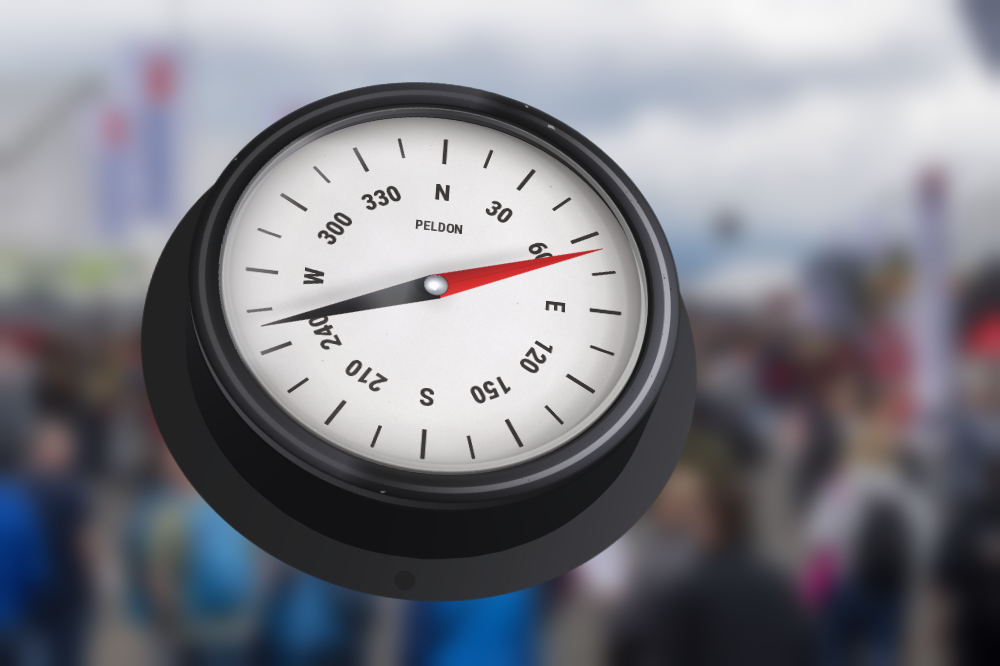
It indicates **67.5** °
